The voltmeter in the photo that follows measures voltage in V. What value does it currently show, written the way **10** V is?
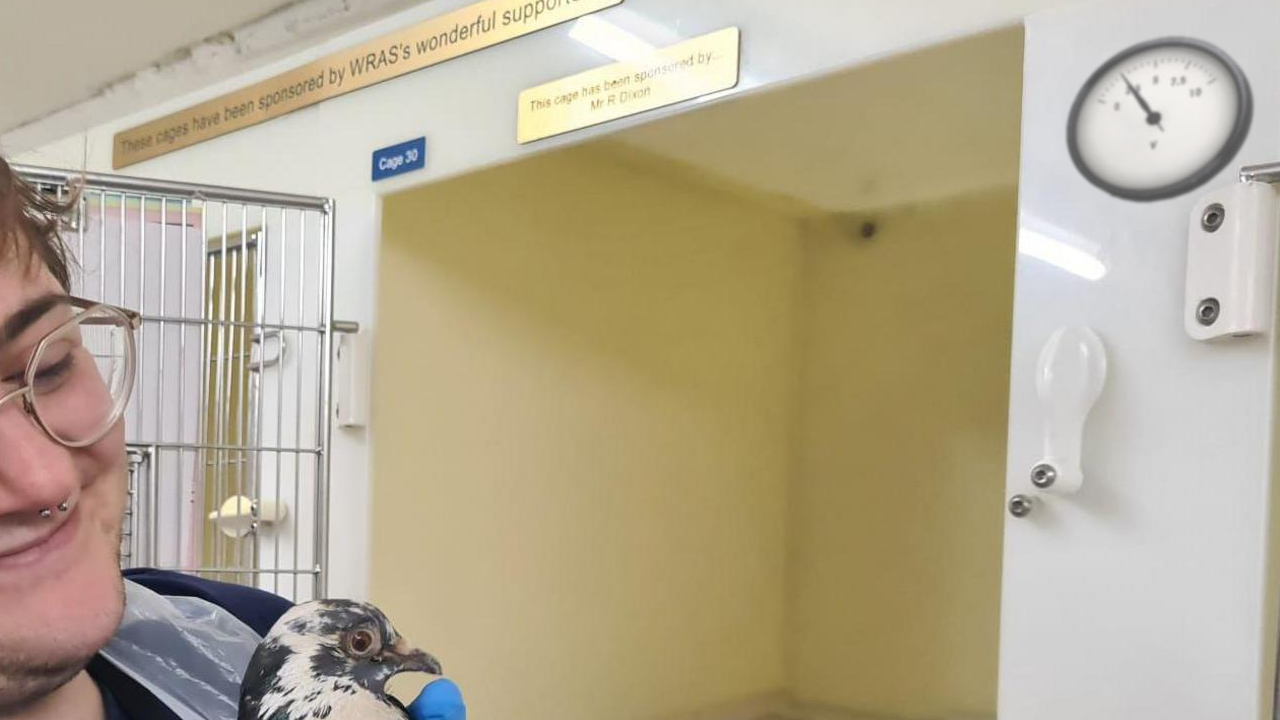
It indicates **2.5** V
